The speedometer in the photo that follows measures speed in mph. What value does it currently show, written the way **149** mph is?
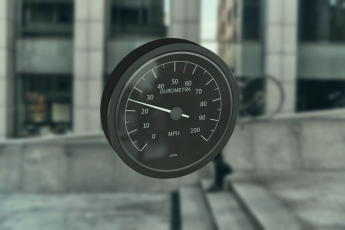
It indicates **25** mph
